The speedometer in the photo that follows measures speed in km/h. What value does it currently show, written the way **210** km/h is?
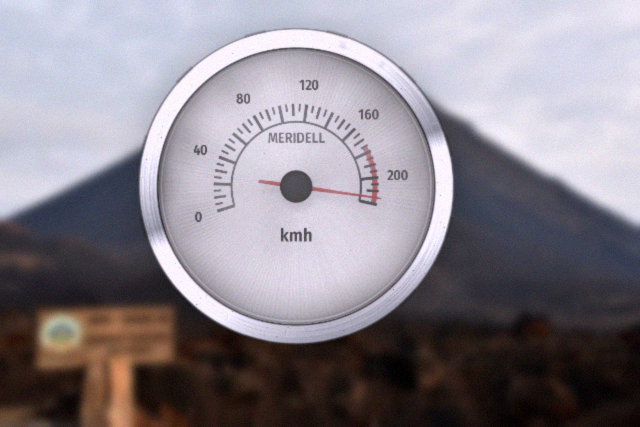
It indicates **215** km/h
